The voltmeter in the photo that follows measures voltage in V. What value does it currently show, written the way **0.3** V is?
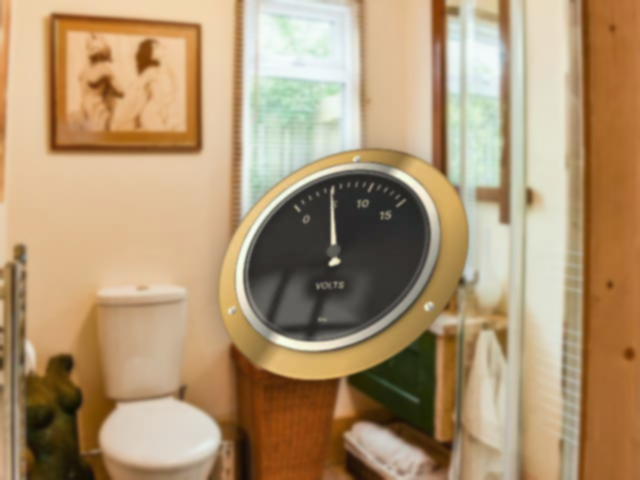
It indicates **5** V
